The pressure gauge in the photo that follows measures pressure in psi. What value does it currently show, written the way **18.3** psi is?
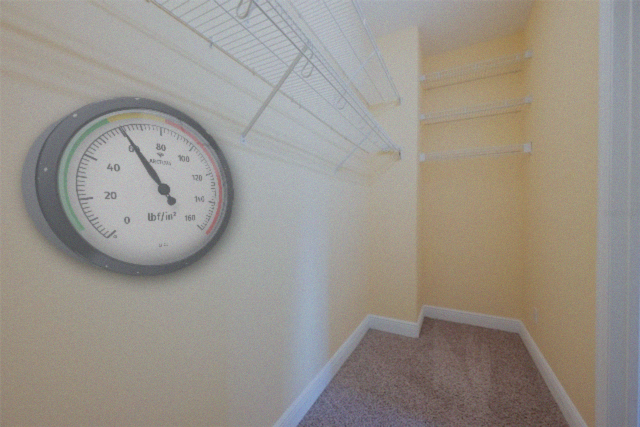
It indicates **60** psi
